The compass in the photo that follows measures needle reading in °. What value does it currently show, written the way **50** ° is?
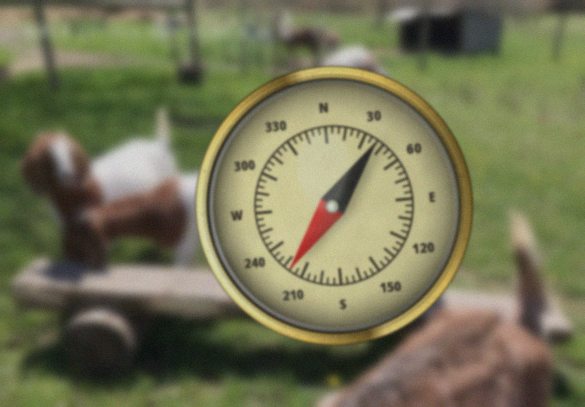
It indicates **220** °
